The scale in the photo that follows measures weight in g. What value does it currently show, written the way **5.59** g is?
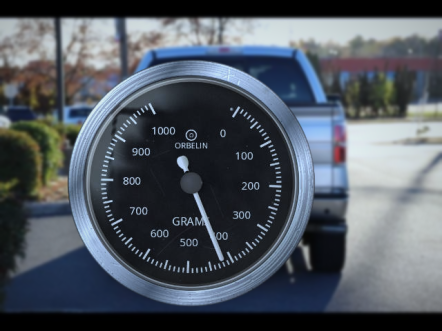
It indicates **420** g
